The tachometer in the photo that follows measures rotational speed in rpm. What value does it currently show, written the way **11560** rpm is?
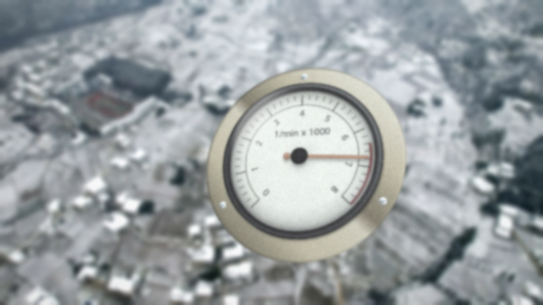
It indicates **6800** rpm
